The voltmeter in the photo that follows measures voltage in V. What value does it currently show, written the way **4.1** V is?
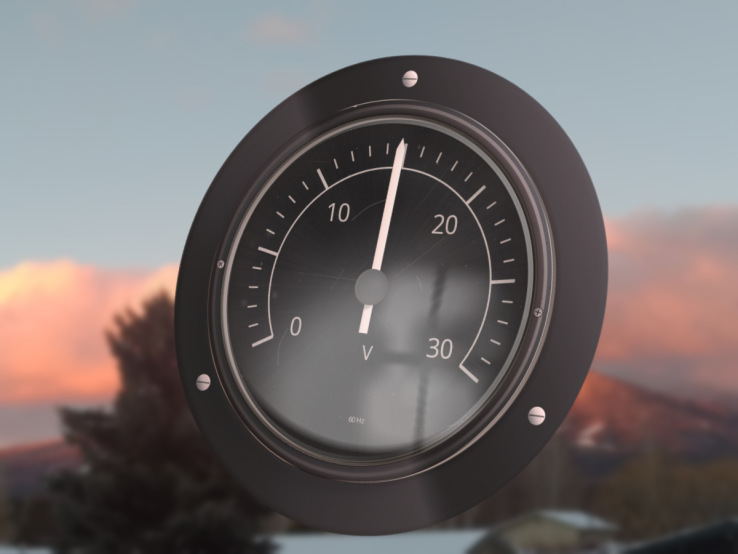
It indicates **15** V
